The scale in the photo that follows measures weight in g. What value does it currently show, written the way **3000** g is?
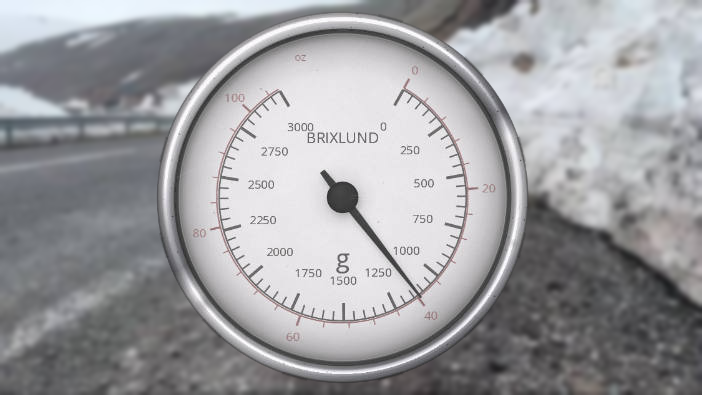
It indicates **1125** g
